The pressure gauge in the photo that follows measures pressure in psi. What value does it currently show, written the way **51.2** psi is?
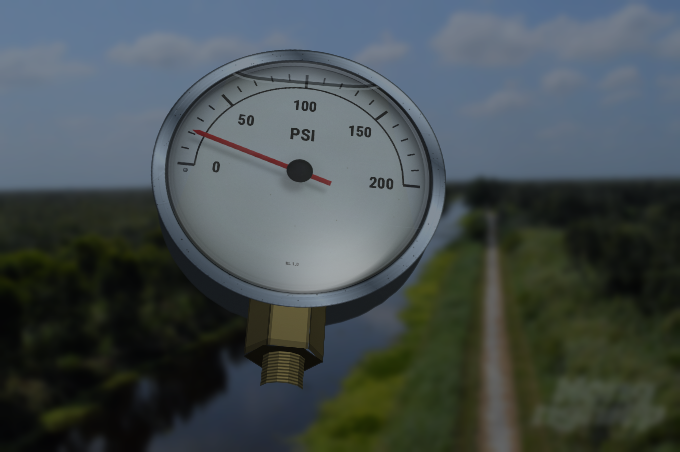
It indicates **20** psi
